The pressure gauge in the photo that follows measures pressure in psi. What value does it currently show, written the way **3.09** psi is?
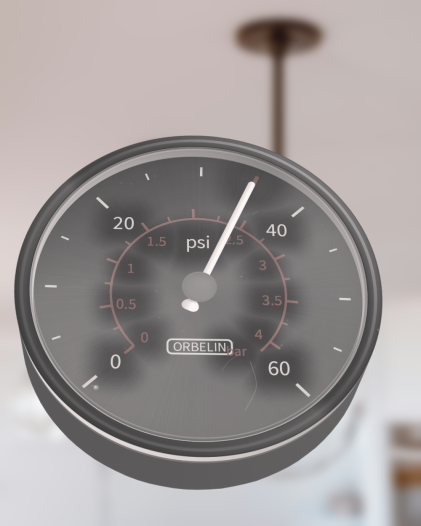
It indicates **35** psi
